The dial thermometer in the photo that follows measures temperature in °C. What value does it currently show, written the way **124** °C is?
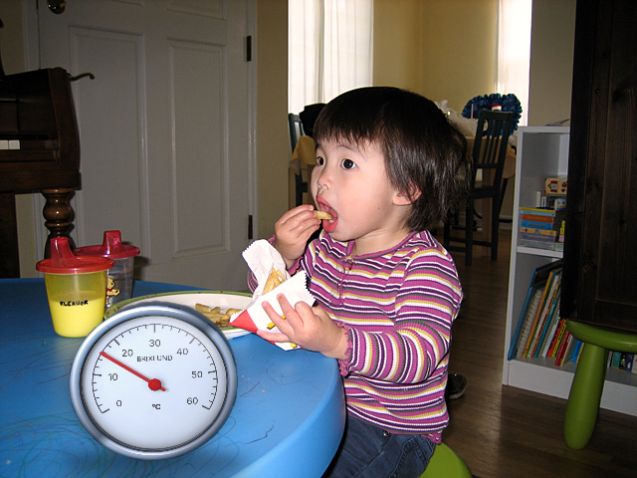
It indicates **16** °C
